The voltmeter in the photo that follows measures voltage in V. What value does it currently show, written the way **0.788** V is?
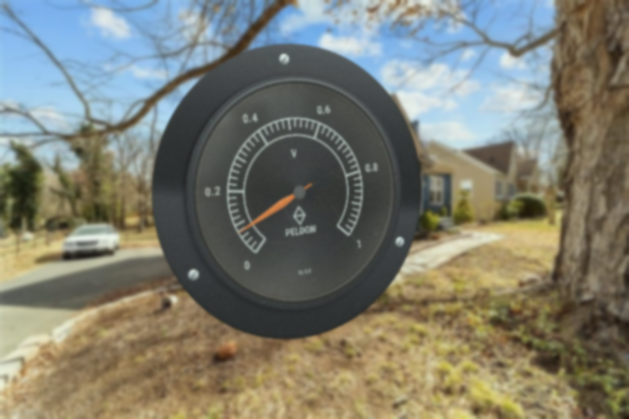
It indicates **0.08** V
